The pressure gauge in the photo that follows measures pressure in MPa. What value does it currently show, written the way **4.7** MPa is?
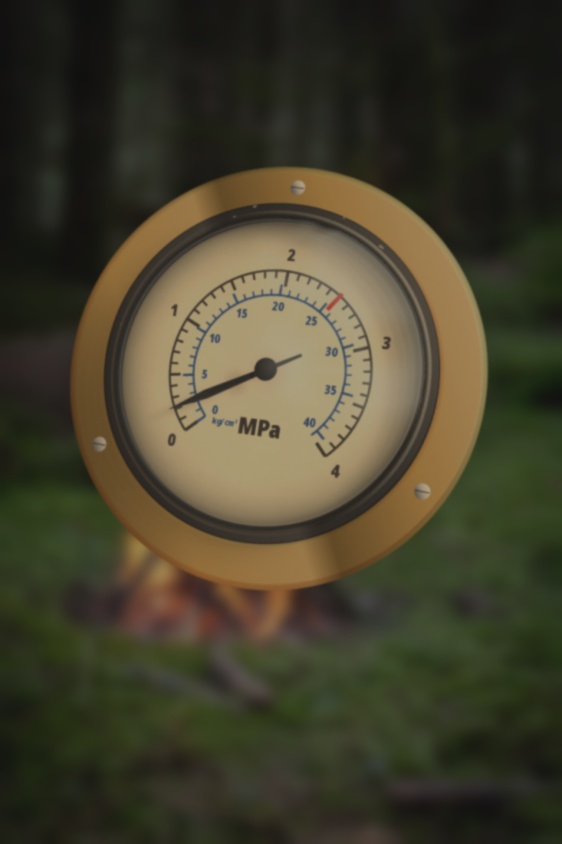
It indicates **0.2** MPa
